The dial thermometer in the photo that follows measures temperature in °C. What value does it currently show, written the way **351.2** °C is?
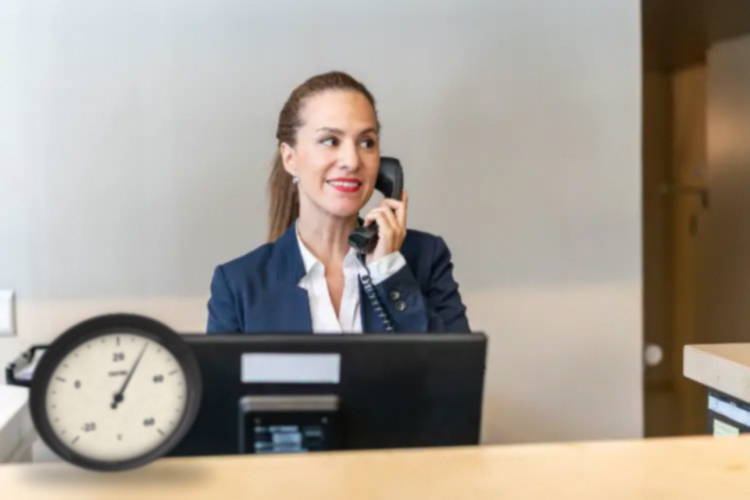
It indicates **28** °C
